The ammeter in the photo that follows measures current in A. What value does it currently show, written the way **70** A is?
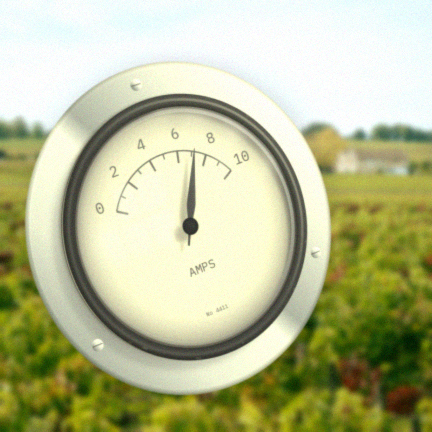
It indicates **7** A
